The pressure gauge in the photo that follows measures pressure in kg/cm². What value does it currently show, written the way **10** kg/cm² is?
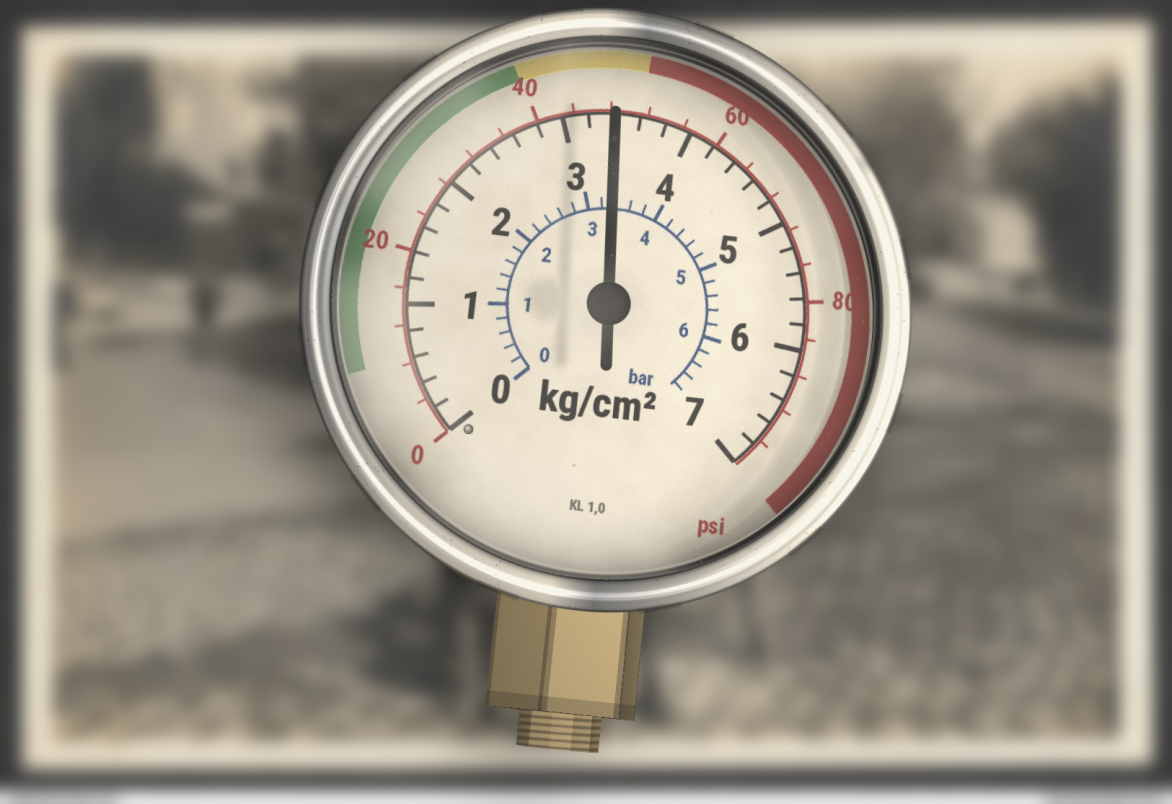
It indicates **3.4** kg/cm²
